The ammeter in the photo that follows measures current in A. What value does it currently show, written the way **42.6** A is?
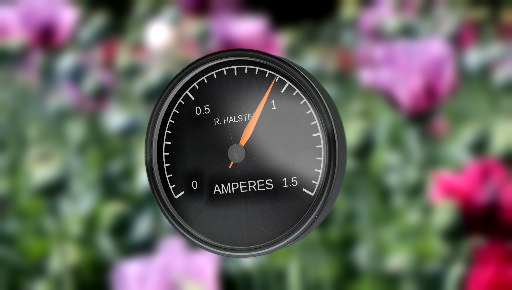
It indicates **0.95** A
